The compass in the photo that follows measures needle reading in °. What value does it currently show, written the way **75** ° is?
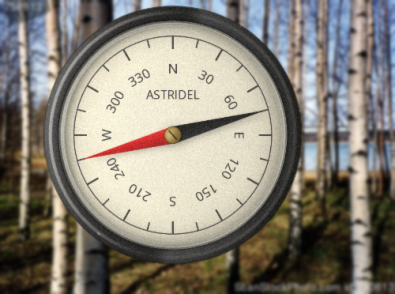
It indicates **255** °
